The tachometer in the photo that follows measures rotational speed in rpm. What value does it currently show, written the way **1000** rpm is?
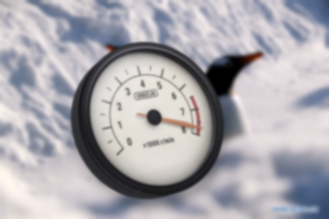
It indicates **7750** rpm
